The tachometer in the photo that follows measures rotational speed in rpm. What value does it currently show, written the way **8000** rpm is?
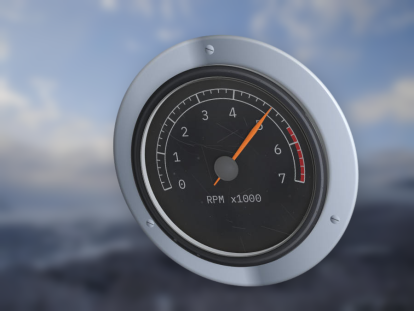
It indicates **5000** rpm
